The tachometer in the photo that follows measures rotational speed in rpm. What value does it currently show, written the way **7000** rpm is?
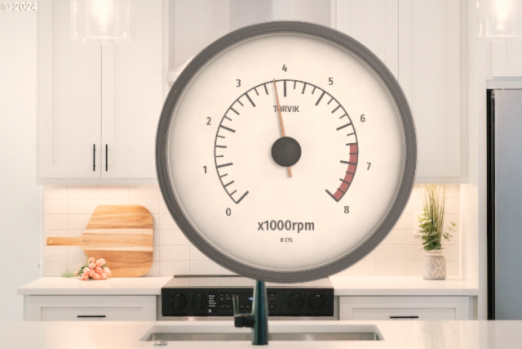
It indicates **3750** rpm
